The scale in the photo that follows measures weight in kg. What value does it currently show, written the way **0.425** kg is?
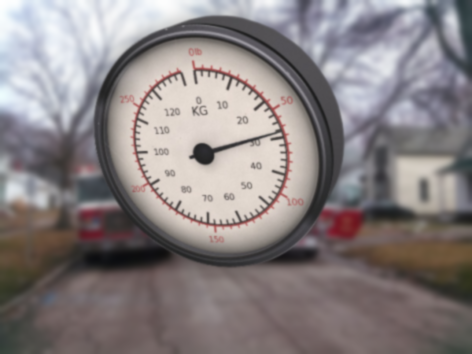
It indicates **28** kg
